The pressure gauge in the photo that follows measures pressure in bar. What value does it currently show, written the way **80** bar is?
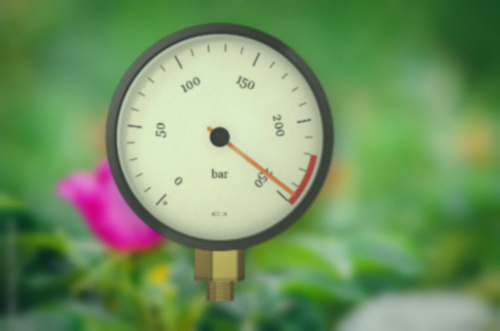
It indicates **245** bar
